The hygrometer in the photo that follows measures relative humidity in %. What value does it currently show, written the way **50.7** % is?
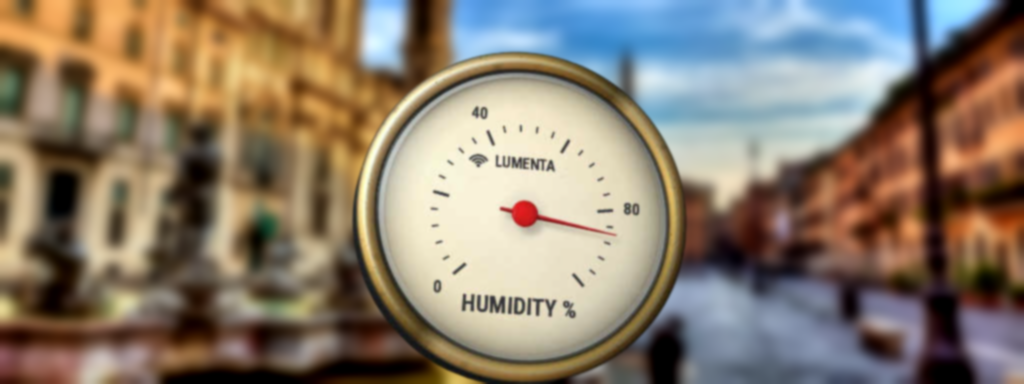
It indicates **86** %
